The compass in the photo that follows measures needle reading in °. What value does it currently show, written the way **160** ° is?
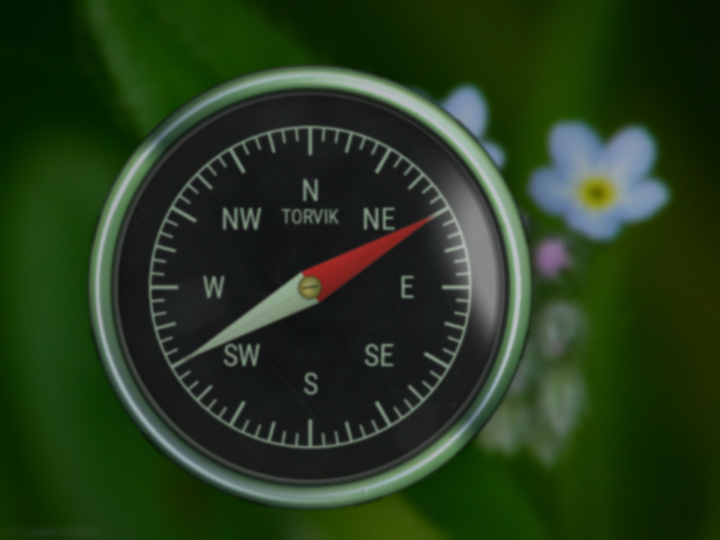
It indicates **60** °
